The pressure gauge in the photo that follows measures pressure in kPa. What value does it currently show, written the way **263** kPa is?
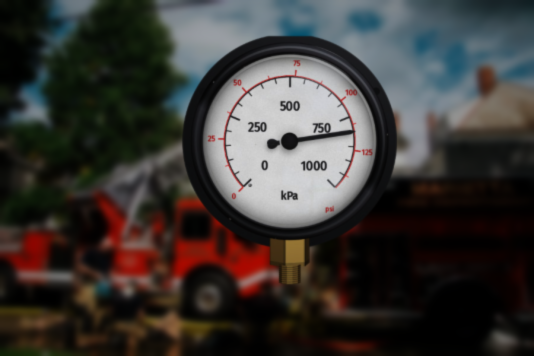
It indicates **800** kPa
